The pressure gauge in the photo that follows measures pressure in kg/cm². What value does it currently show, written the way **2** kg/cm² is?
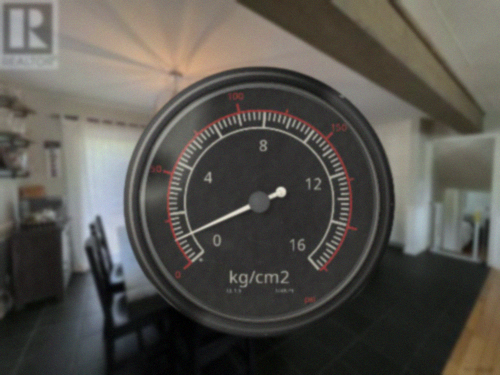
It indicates **1** kg/cm²
